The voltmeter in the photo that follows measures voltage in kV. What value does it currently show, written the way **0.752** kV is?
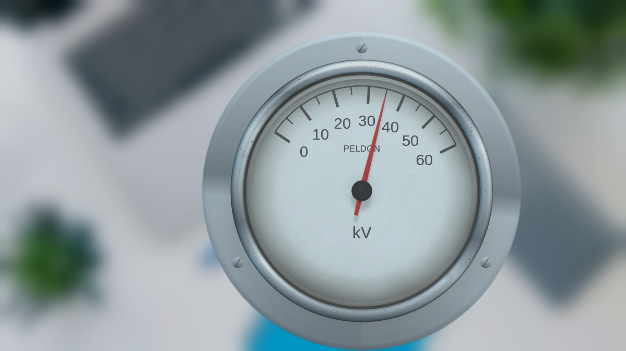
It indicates **35** kV
